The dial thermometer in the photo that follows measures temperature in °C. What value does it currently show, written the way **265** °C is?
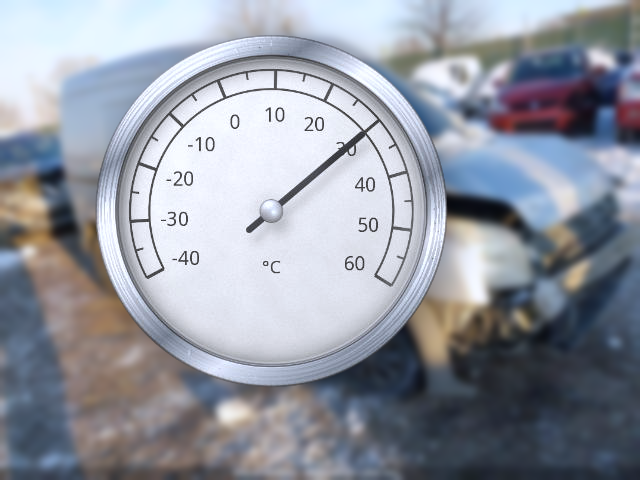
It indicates **30** °C
